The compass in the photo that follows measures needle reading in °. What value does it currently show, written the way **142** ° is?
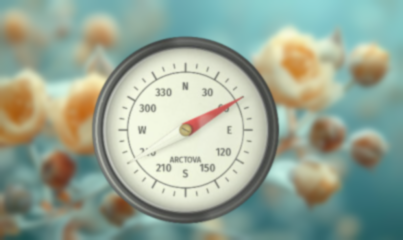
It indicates **60** °
